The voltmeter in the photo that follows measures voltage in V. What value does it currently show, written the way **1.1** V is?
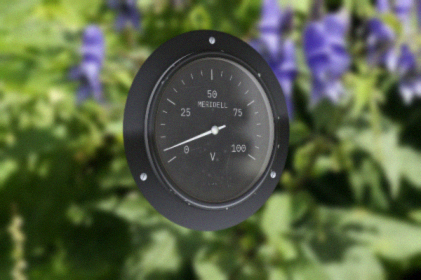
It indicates **5** V
